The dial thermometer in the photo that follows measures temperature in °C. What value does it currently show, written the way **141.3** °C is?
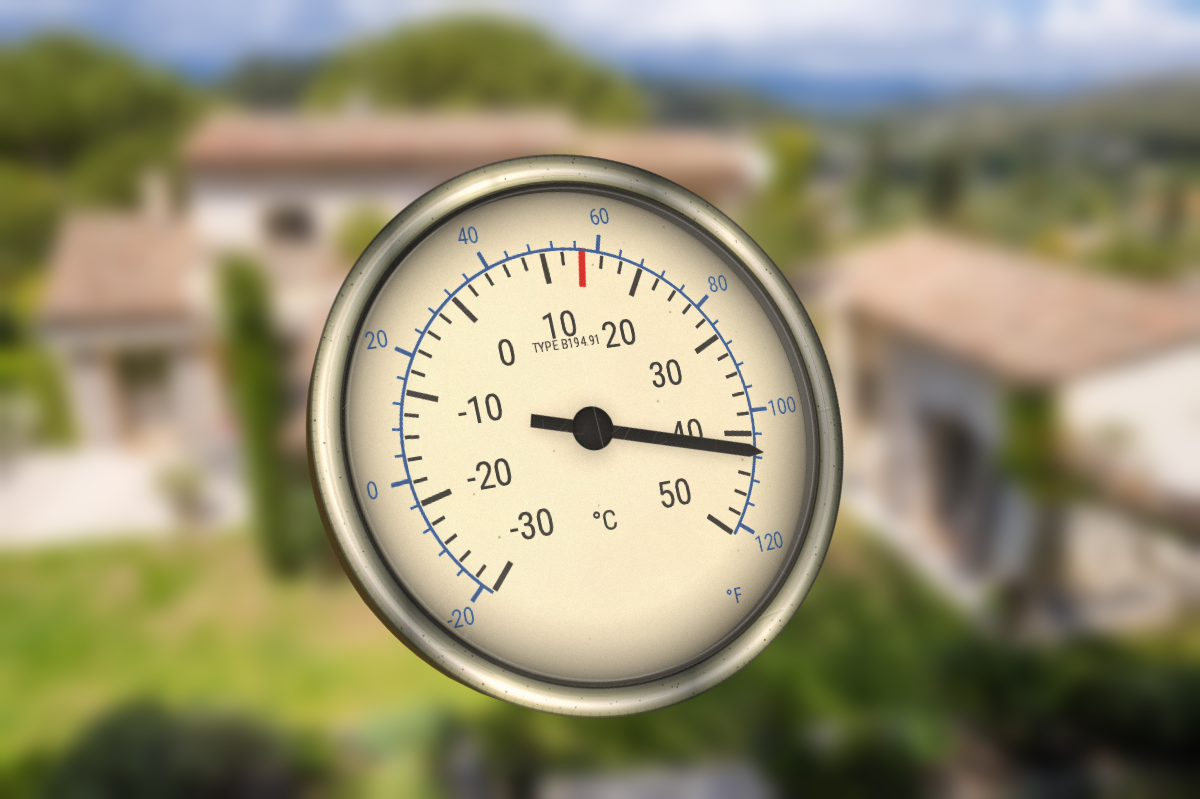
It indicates **42** °C
